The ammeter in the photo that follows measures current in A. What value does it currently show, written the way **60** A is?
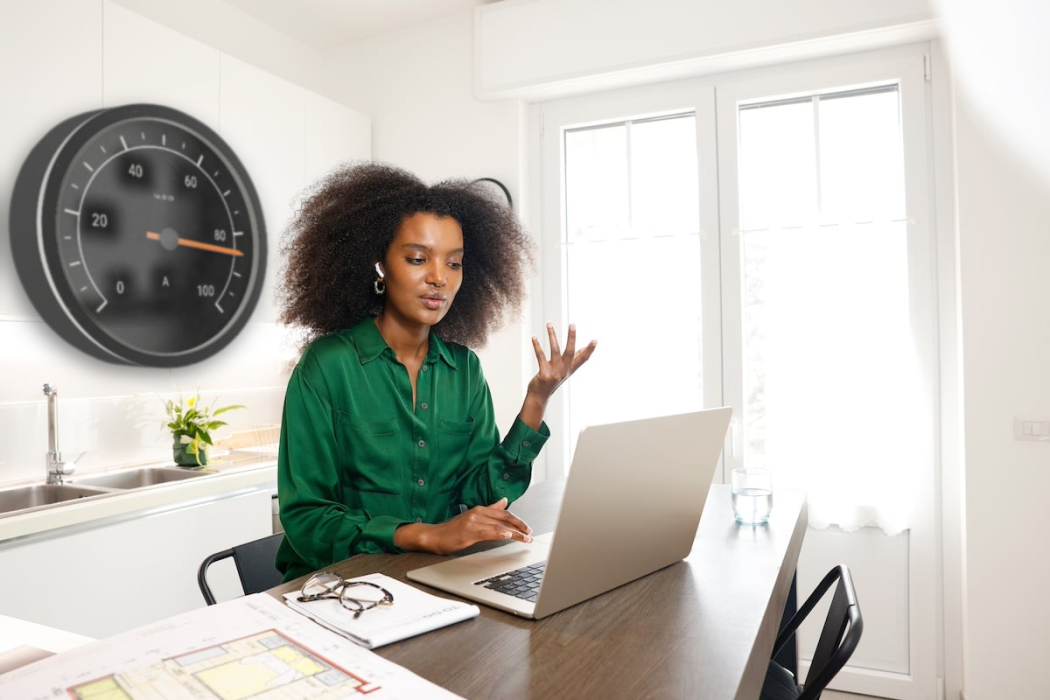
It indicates **85** A
